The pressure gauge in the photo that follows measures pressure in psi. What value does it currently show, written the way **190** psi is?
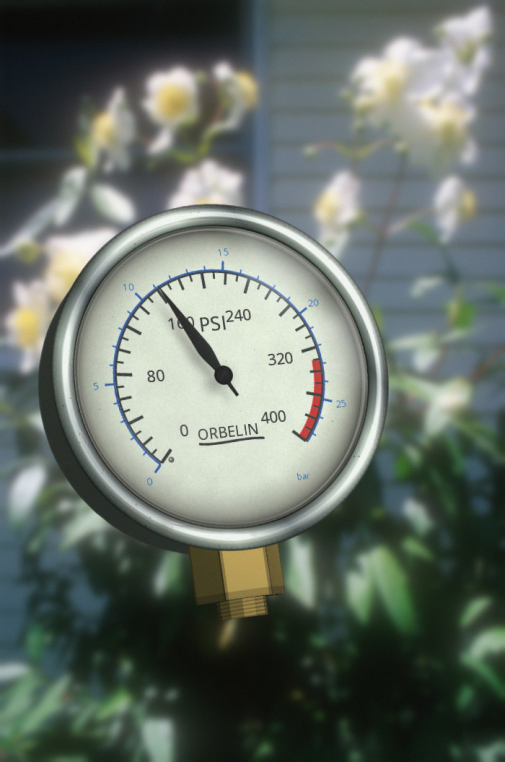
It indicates **160** psi
